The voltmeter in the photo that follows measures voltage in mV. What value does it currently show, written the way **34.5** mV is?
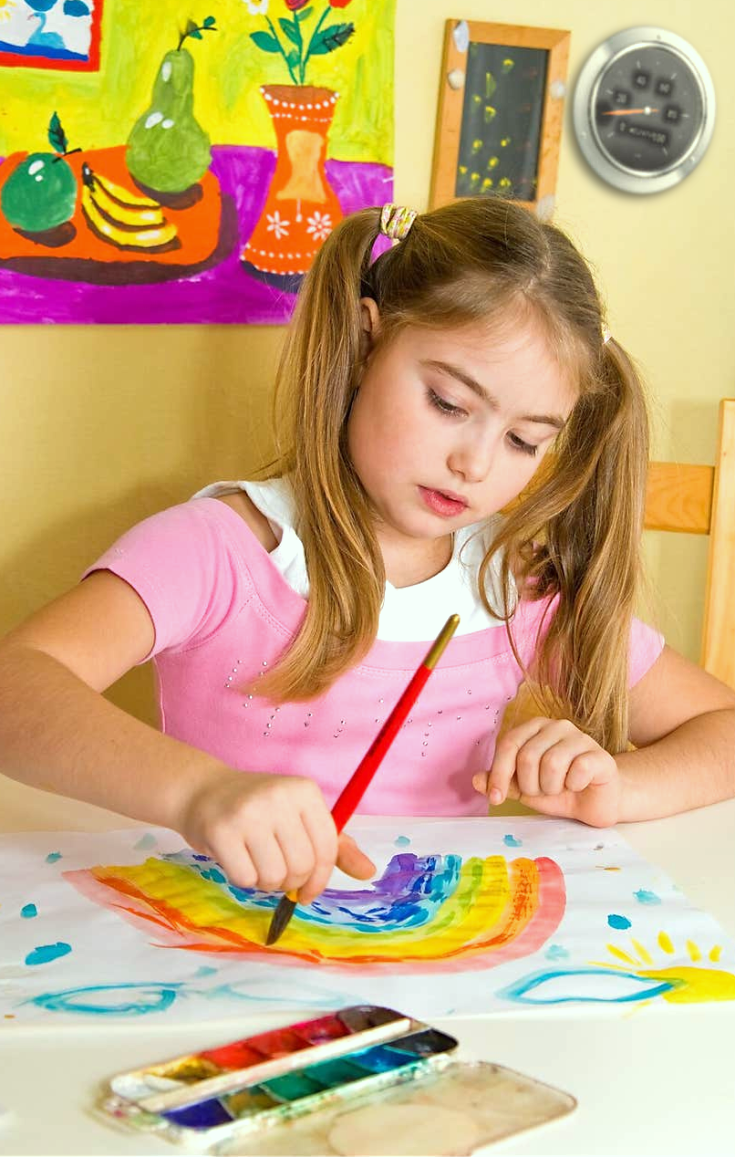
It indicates **10** mV
